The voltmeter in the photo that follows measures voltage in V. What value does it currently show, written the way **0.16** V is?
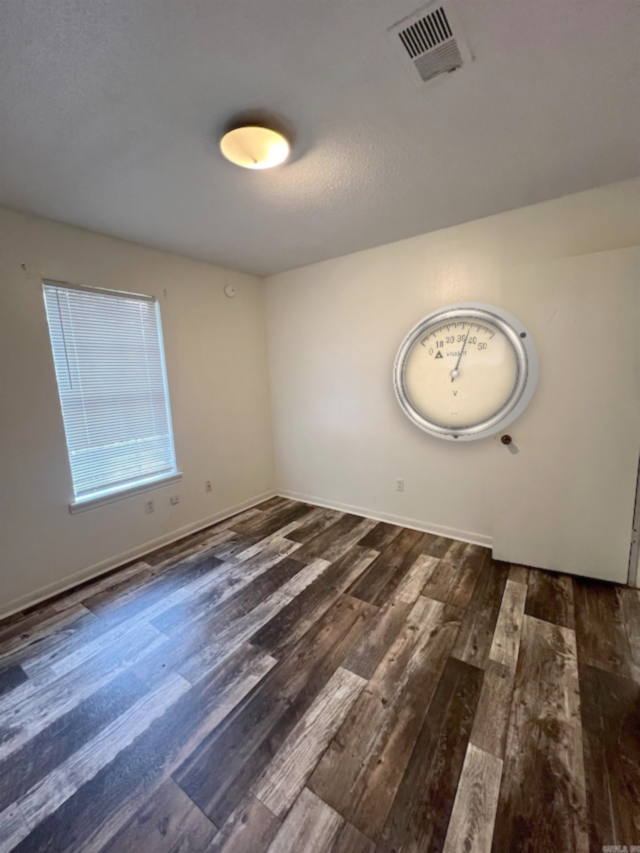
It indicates **35** V
